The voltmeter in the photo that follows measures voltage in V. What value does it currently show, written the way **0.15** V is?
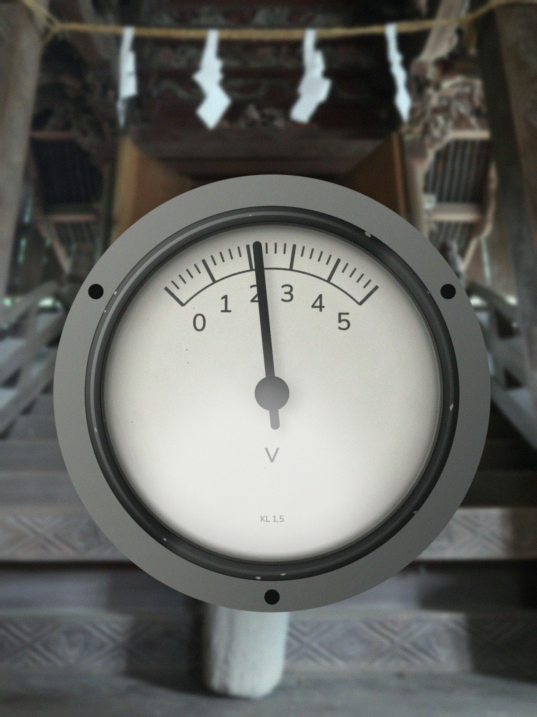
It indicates **2.2** V
